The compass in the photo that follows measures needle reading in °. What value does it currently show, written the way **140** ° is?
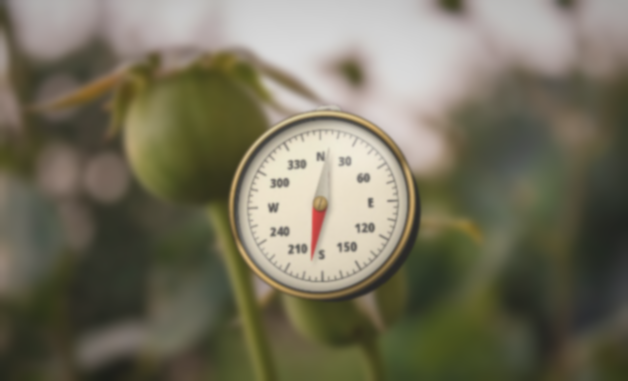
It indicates **190** °
